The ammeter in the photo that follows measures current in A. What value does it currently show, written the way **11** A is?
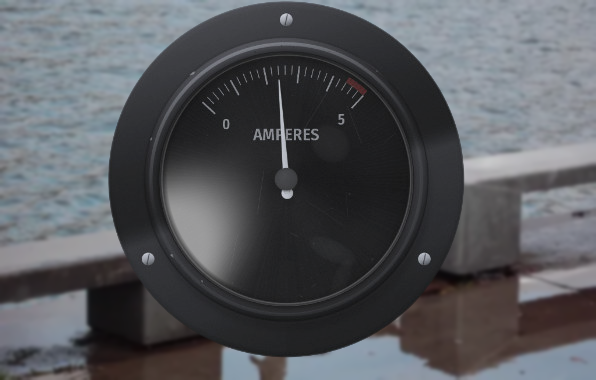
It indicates **2.4** A
